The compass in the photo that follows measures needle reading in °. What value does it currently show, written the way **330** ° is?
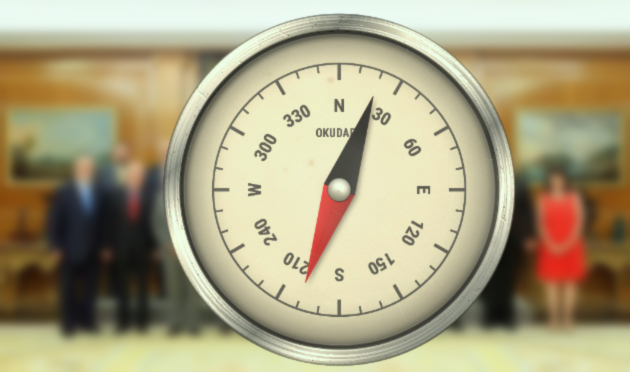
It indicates **200** °
